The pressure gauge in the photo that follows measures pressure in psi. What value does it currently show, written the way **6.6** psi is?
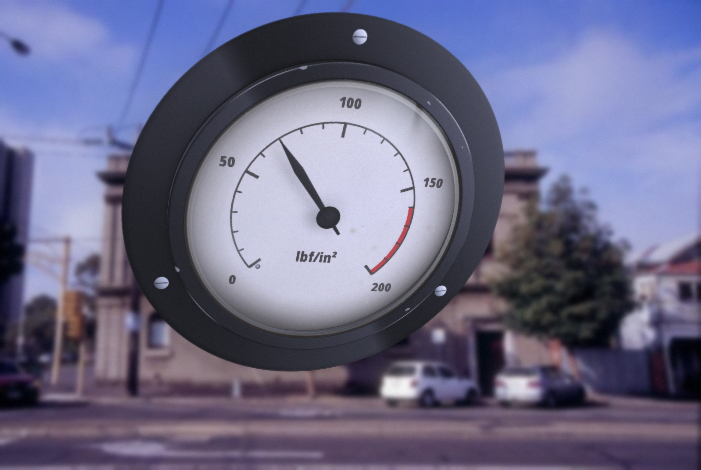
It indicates **70** psi
